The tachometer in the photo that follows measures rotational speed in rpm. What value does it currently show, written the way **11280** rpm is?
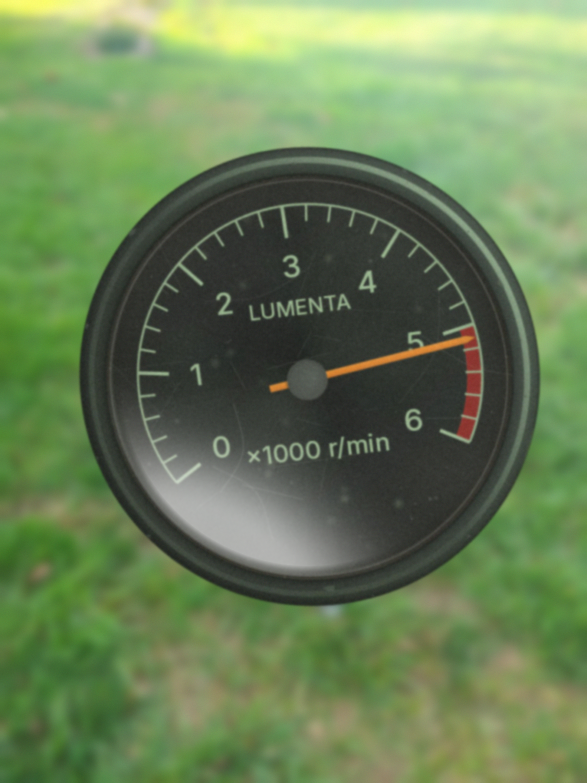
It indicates **5100** rpm
